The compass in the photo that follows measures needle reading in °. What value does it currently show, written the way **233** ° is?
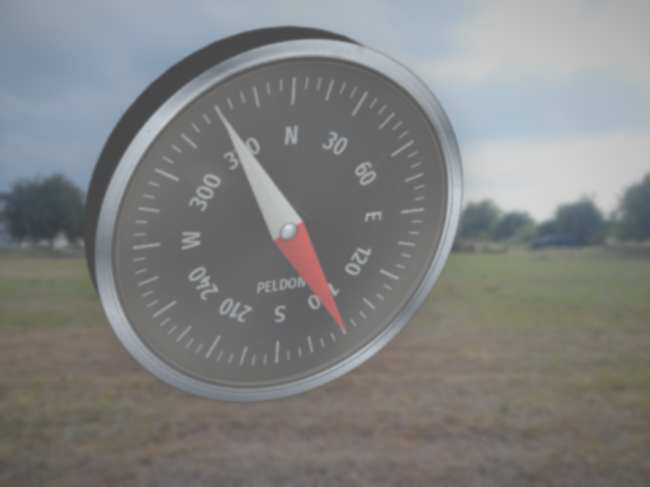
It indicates **150** °
